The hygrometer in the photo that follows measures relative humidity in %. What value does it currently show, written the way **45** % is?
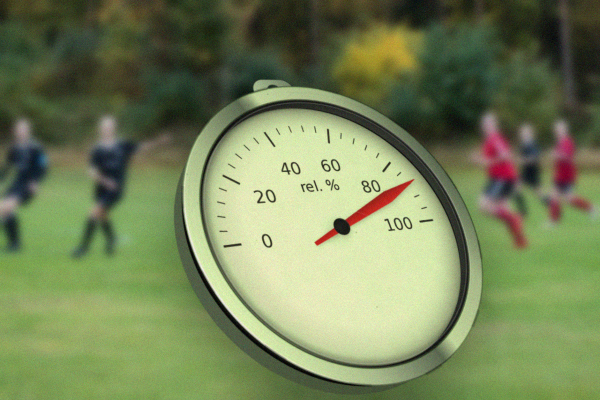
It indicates **88** %
